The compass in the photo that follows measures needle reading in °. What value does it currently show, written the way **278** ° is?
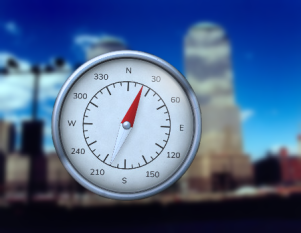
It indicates **20** °
